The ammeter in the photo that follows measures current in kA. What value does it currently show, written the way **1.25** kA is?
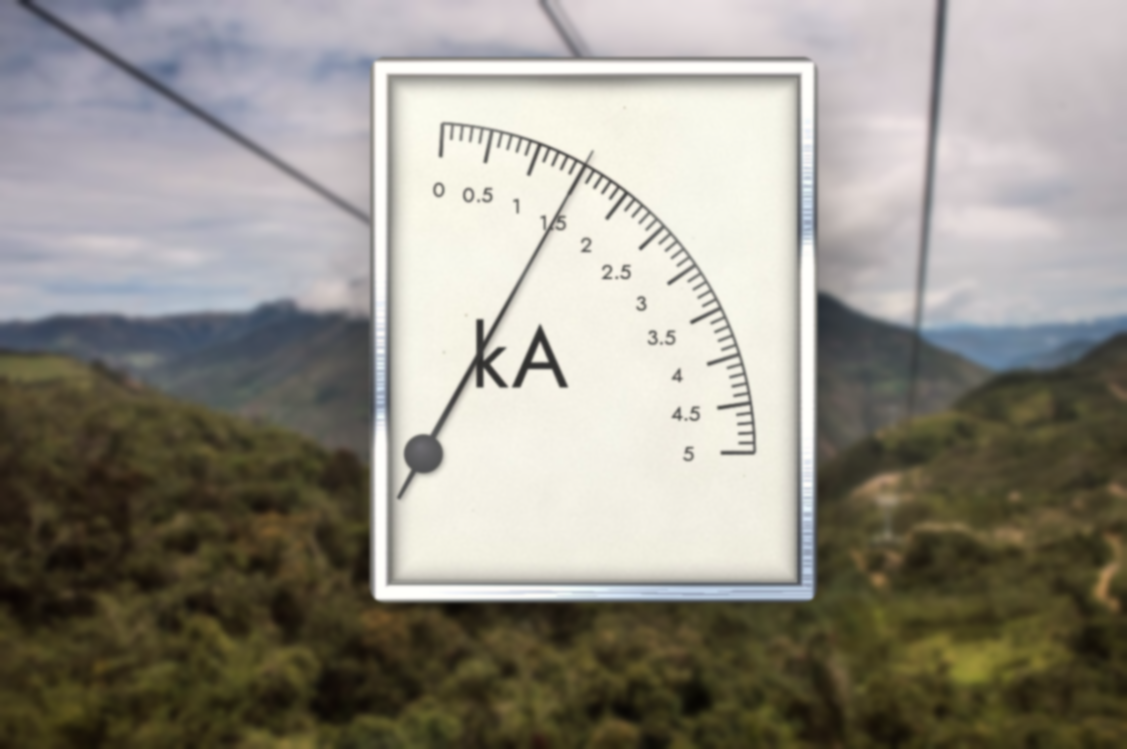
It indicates **1.5** kA
